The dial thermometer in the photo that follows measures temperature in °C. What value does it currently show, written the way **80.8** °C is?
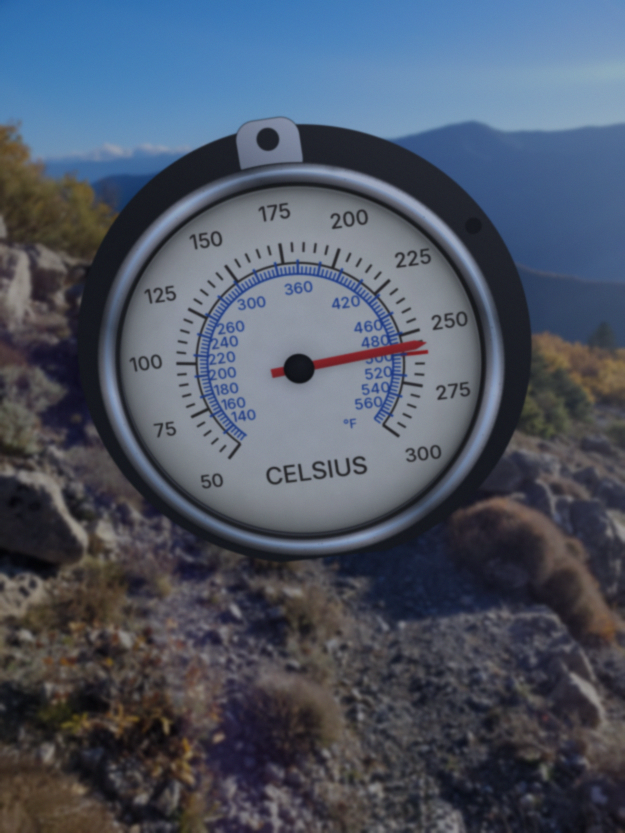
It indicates **255** °C
